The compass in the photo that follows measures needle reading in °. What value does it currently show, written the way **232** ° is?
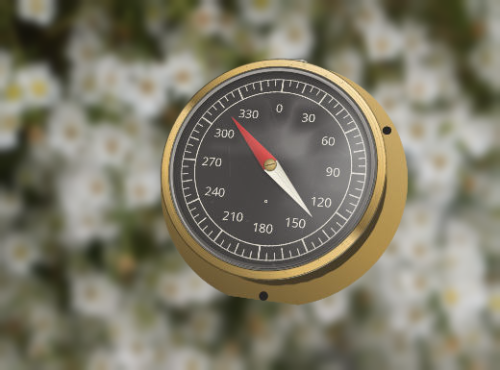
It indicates **315** °
